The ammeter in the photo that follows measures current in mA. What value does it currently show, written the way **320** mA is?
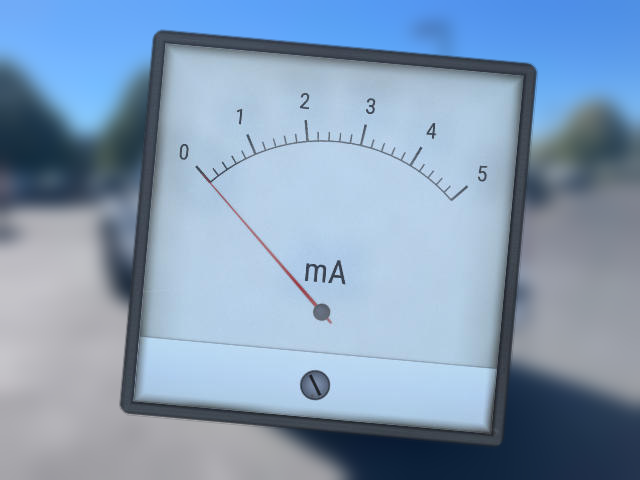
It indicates **0** mA
